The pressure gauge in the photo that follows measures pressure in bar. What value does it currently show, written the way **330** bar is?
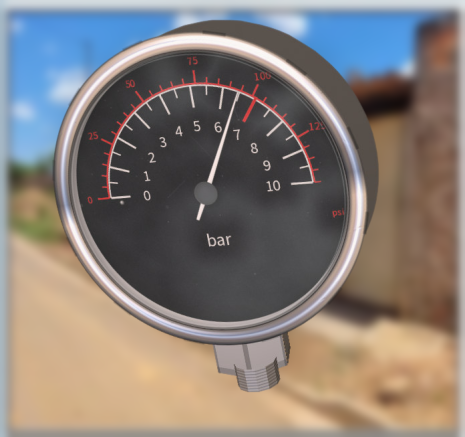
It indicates **6.5** bar
